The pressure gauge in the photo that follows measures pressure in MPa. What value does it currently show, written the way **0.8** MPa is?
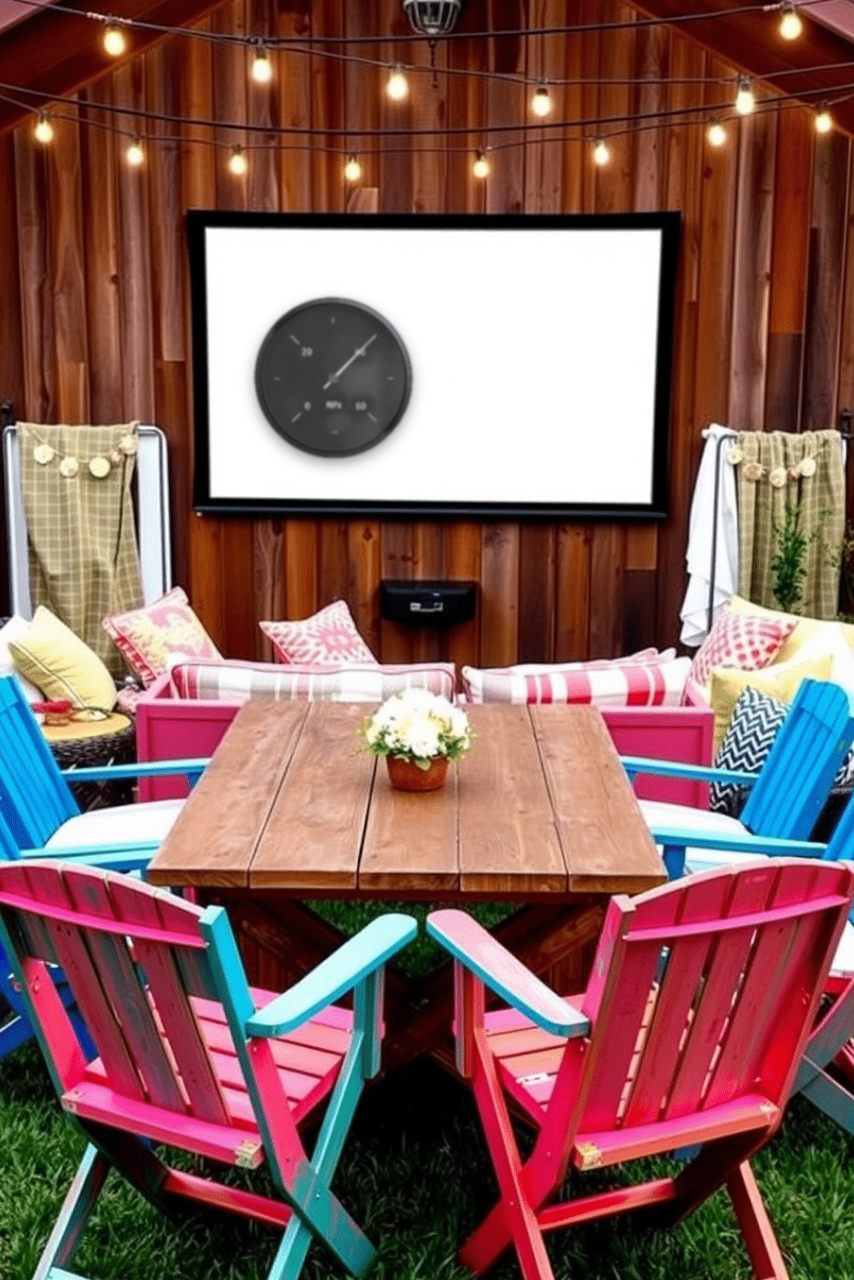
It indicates **40** MPa
